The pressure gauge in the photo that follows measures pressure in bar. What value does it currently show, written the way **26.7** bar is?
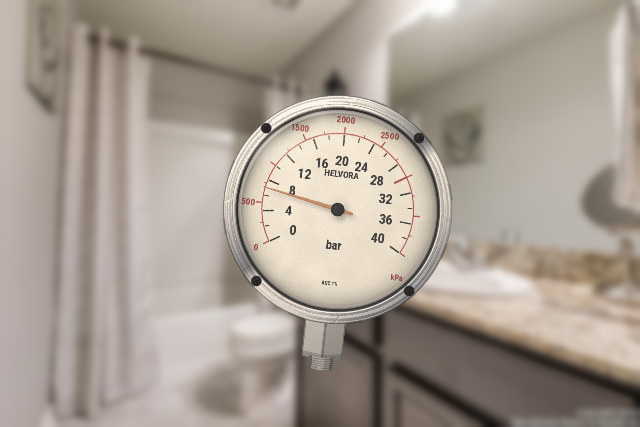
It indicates **7** bar
